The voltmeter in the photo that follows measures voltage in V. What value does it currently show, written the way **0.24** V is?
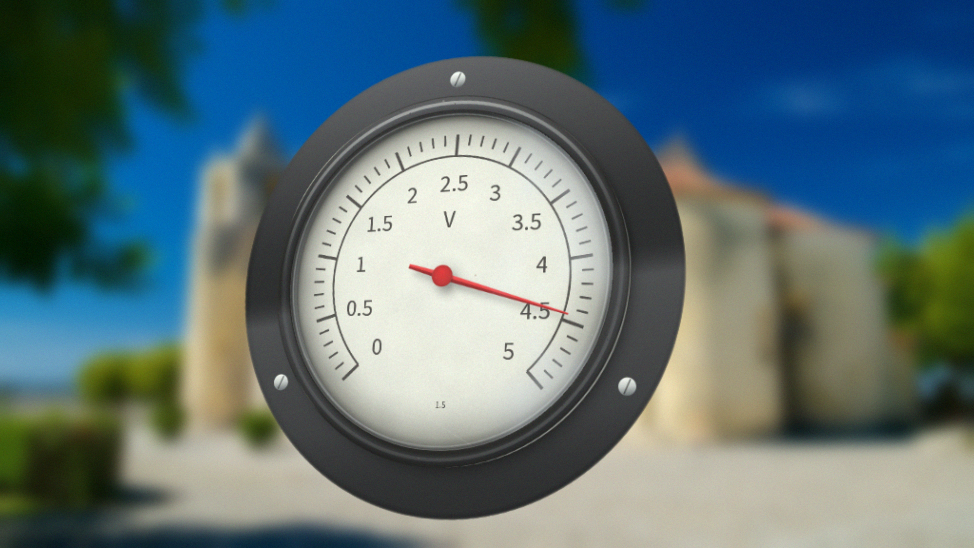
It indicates **4.45** V
